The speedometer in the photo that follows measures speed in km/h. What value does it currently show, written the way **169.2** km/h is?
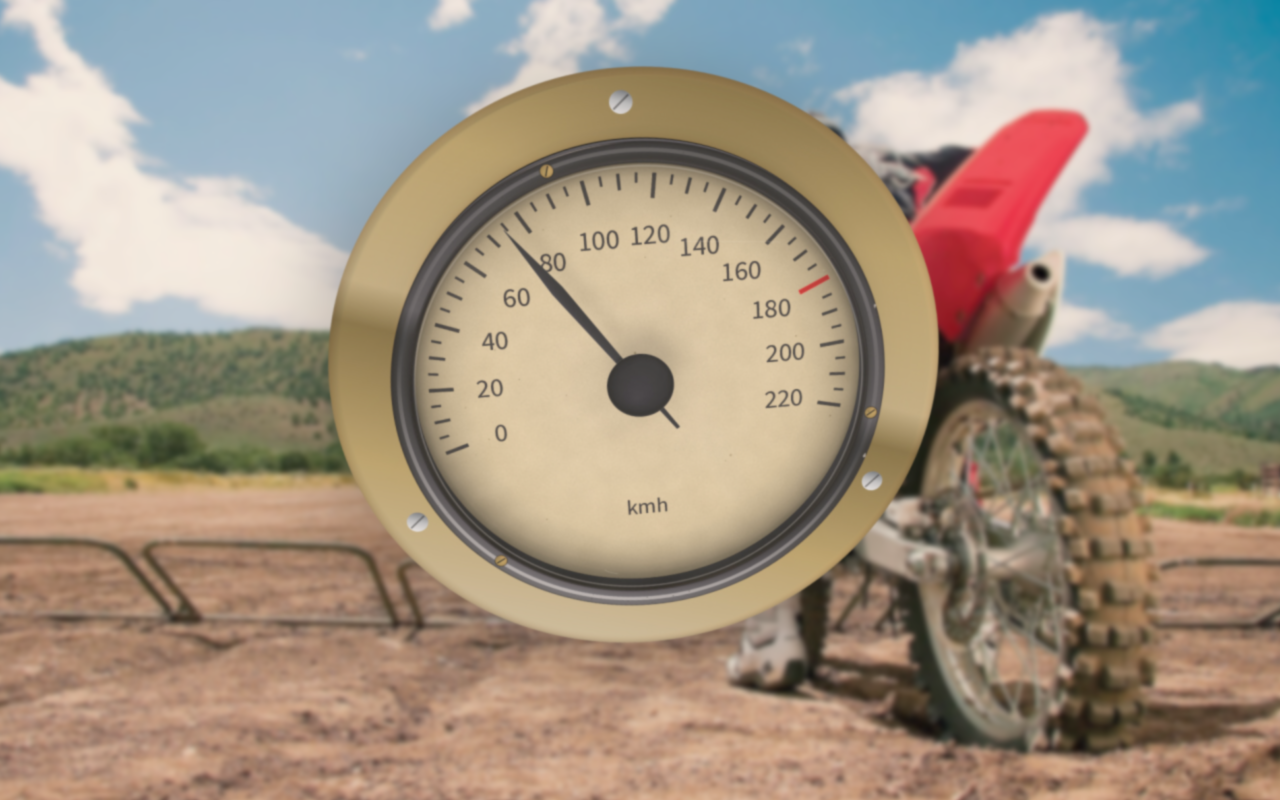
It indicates **75** km/h
